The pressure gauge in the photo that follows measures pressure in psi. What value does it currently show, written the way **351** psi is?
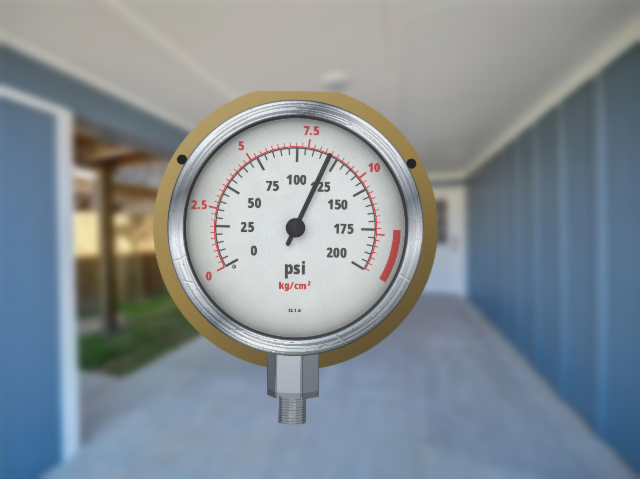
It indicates **120** psi
